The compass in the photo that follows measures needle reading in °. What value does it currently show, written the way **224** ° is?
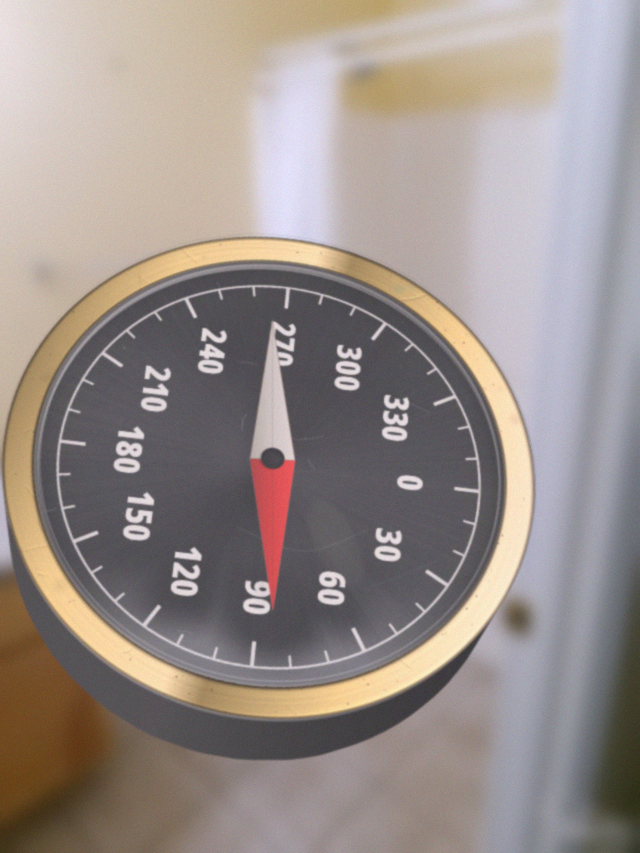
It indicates **85** °
